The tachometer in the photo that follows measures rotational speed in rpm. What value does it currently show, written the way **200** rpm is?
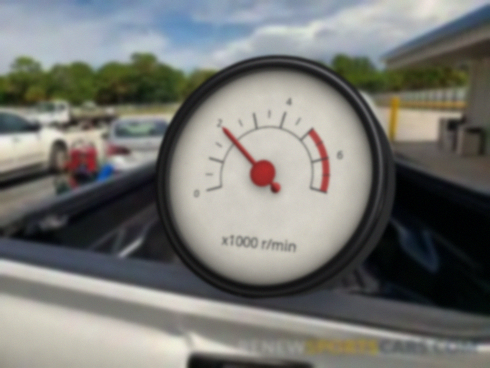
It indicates **2000** rpm
